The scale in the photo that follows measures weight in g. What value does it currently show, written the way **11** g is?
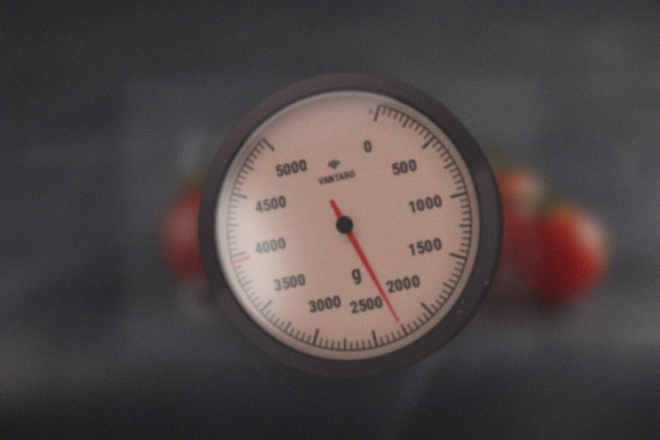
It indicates **2250** g
